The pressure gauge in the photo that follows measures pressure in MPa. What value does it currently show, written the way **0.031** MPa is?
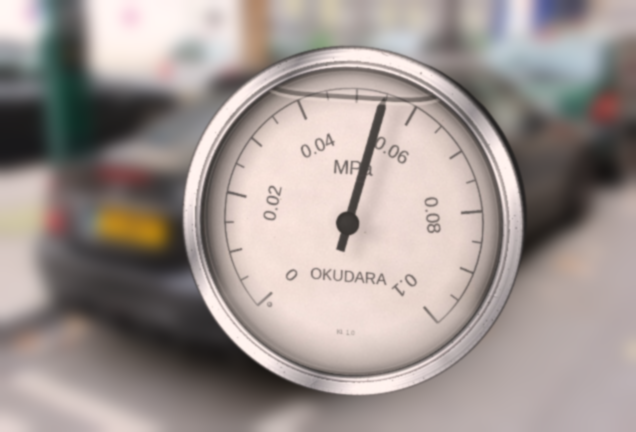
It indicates **0.055** MPa
